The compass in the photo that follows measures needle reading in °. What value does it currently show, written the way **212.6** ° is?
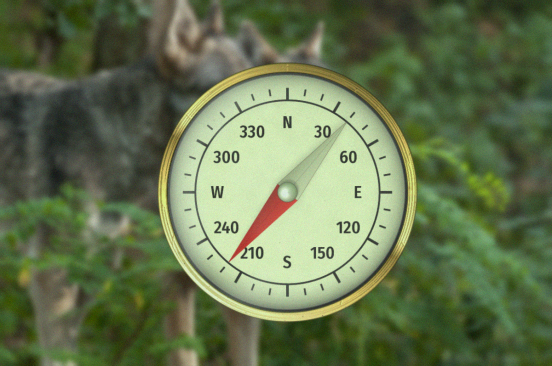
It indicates **220** °
